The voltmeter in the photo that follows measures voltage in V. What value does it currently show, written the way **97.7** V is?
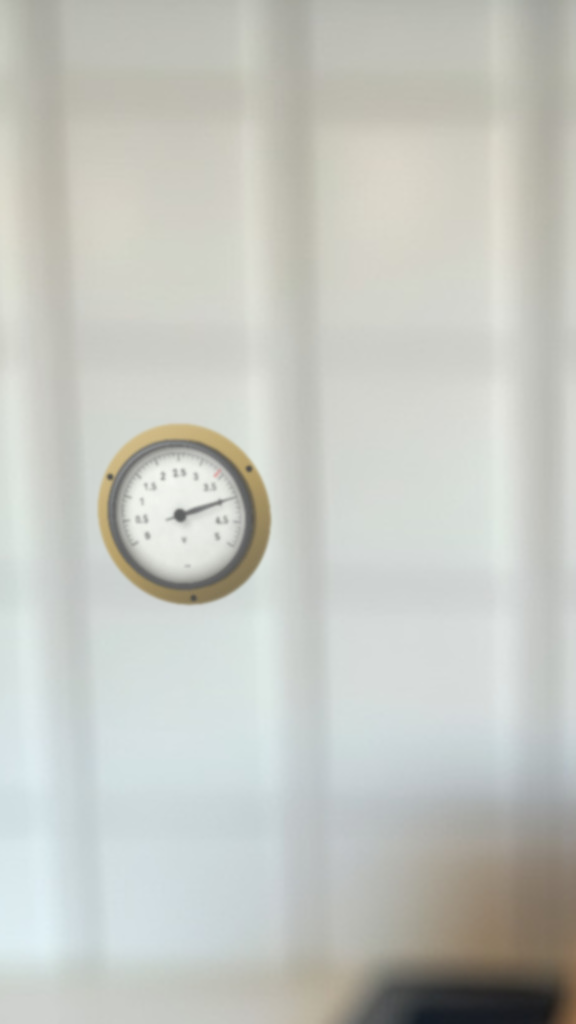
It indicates **4** V
